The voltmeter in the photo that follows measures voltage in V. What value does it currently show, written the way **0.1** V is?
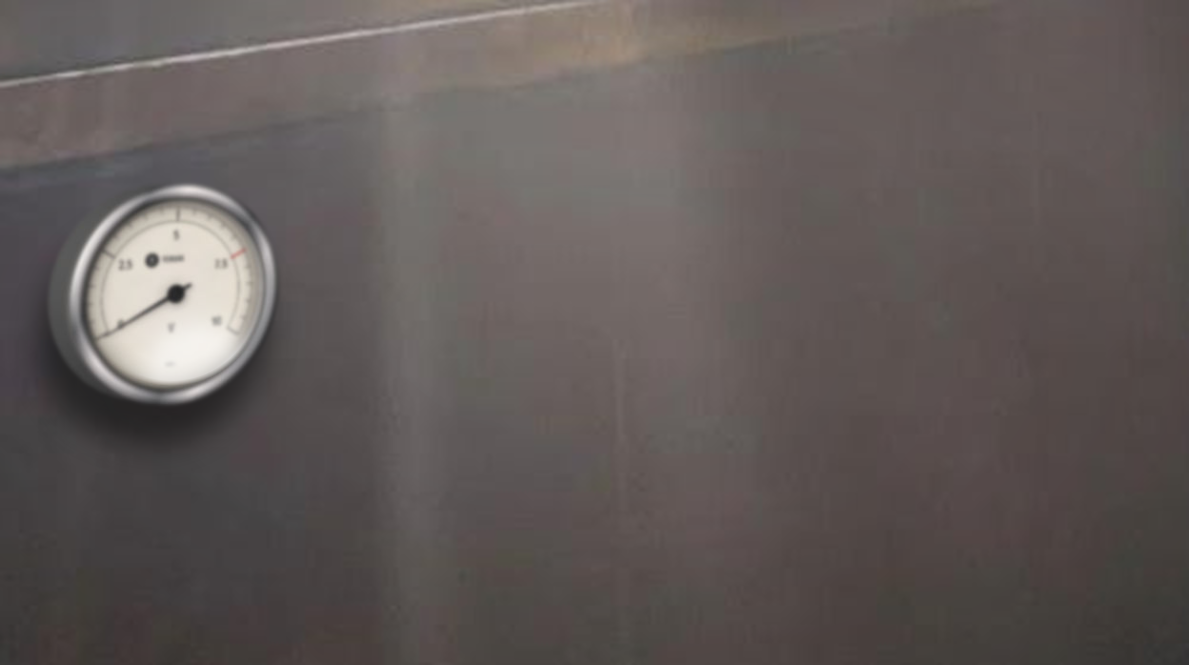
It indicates **0** V
